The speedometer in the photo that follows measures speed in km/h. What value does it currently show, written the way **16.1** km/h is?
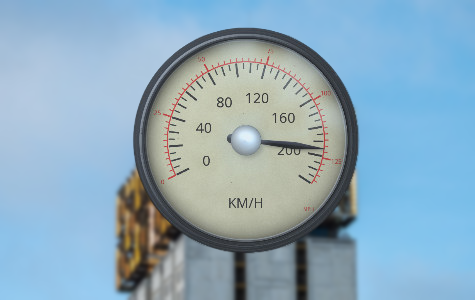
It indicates **195** km/h
